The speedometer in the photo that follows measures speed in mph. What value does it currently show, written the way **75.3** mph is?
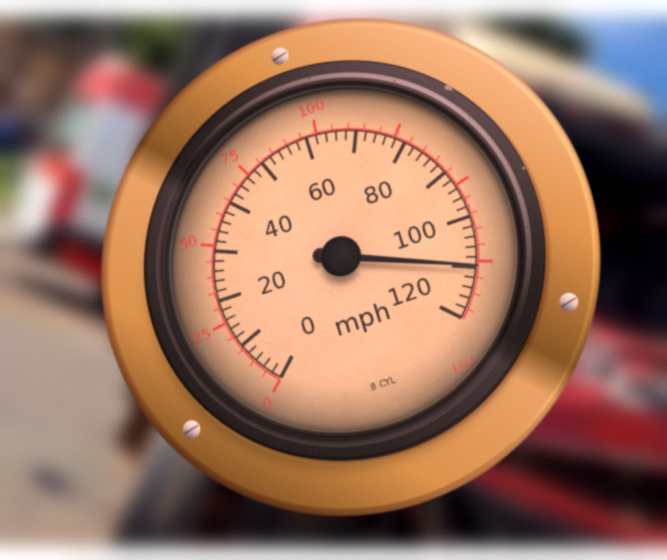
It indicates **110** mph
